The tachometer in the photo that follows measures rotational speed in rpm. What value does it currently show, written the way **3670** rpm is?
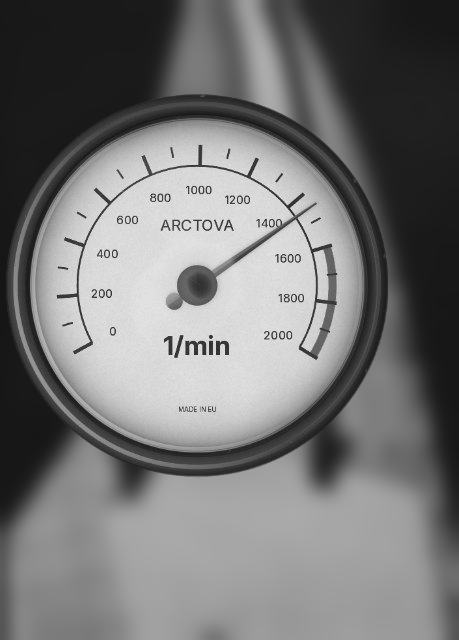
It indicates **1450** rpm
